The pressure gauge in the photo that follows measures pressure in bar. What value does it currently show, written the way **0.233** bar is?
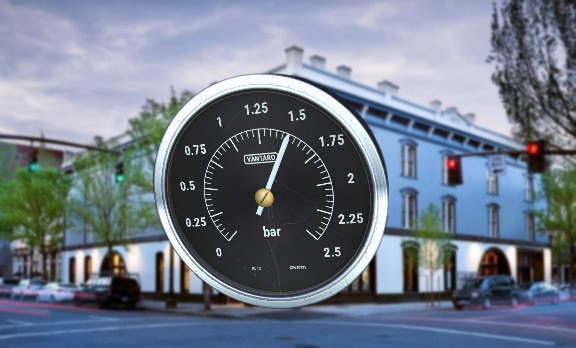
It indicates **1.5** bar
